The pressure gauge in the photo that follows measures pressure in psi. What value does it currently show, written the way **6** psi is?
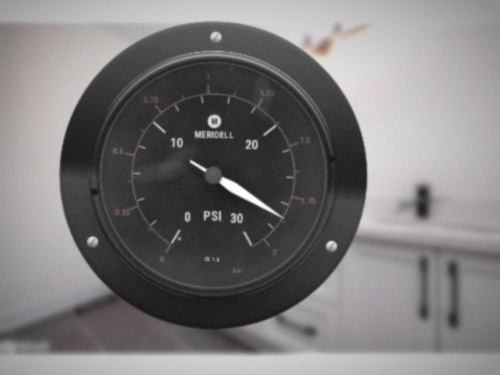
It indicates **27** psi
